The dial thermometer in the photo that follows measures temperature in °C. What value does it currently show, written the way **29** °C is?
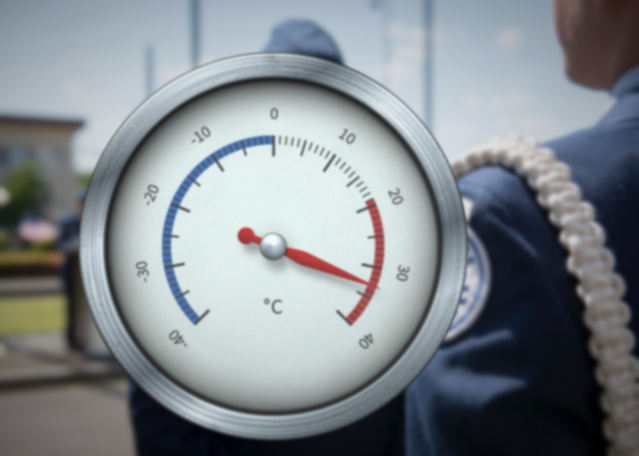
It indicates **33** °C
